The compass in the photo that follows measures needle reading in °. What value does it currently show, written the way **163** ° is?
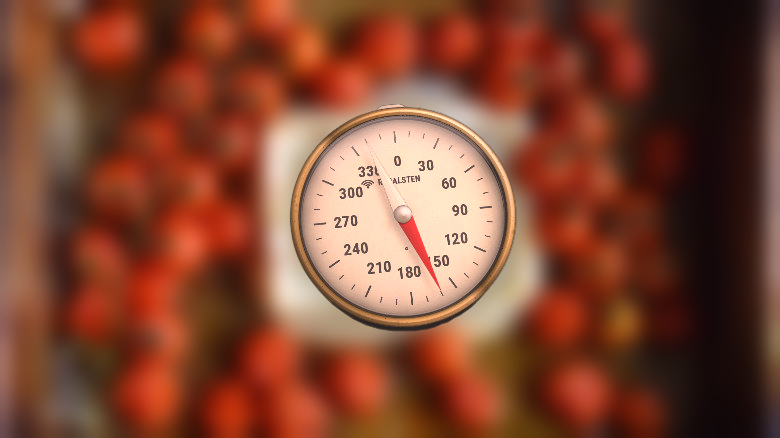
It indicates **160** °
